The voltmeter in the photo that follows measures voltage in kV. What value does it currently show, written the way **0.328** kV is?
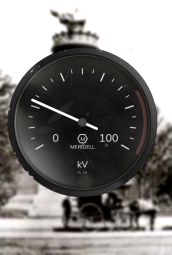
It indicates **22.5** kV
